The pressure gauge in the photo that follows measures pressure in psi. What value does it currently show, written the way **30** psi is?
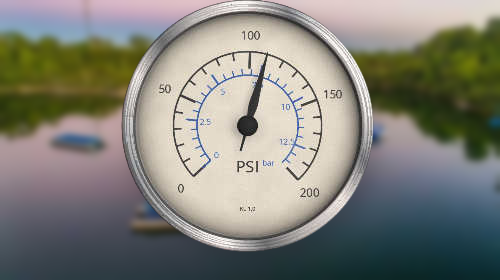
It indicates **110** psi
